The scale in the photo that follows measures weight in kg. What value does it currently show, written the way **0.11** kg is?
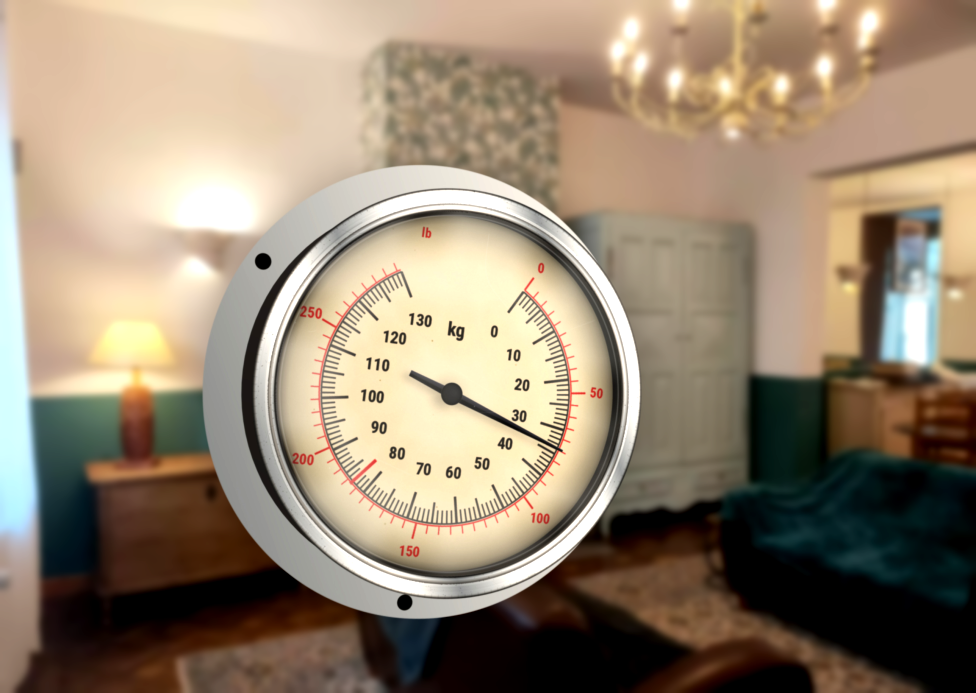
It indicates **34** kg
